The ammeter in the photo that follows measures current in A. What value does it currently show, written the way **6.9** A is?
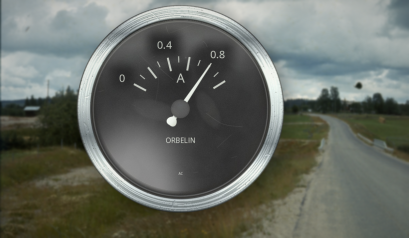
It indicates **0.8** A
